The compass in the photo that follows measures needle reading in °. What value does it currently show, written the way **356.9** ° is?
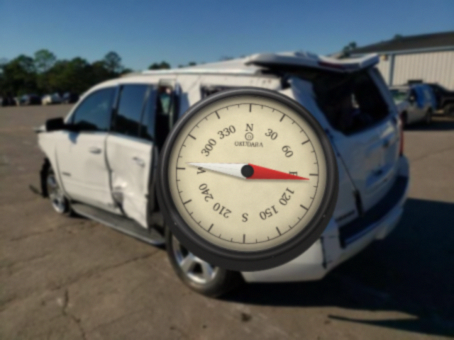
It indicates **95** °
